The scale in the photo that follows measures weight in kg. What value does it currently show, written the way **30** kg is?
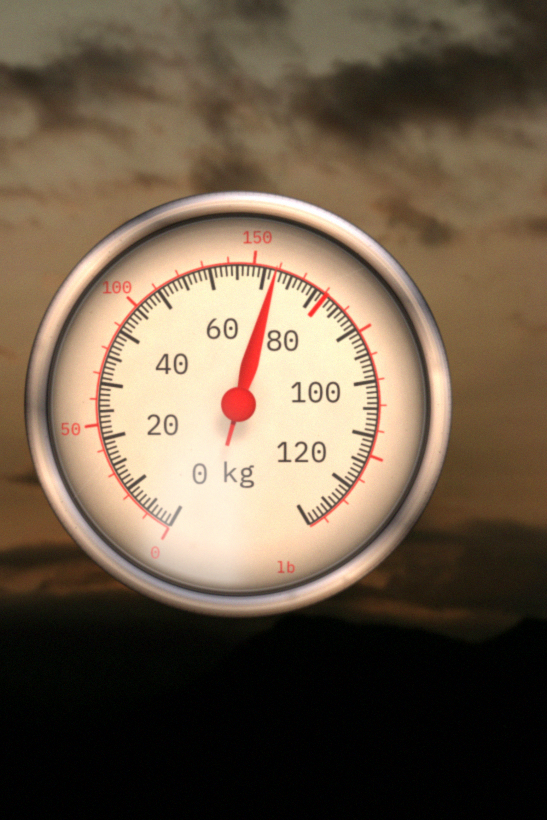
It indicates **72** kg
